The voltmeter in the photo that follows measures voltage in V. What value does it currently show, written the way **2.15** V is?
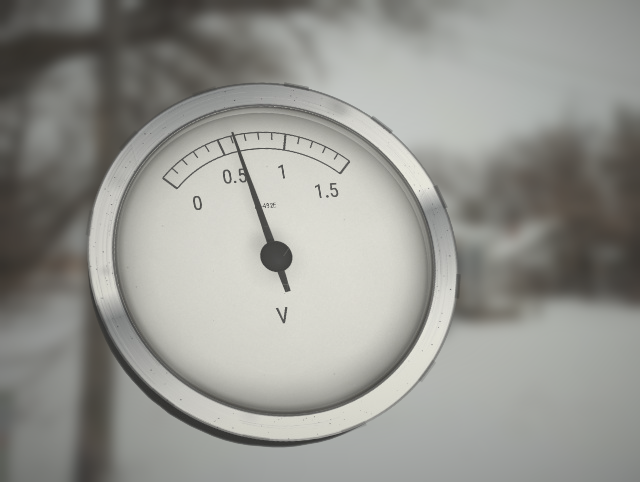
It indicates **0.6** V
